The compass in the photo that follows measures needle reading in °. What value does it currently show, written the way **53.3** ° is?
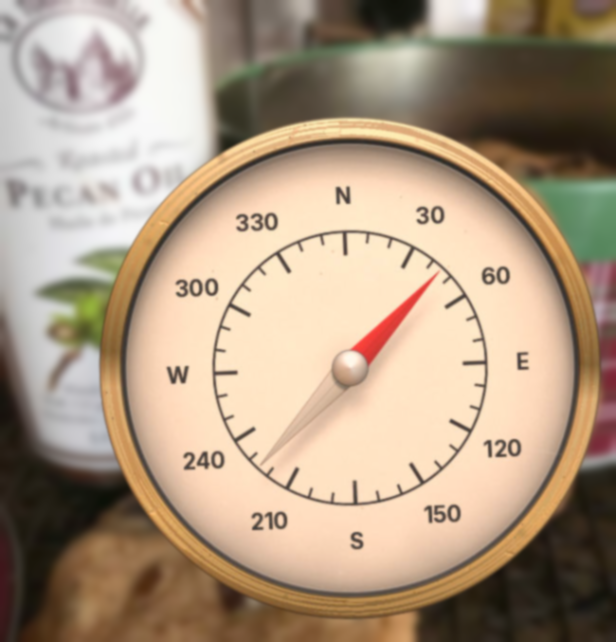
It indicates **45** °
